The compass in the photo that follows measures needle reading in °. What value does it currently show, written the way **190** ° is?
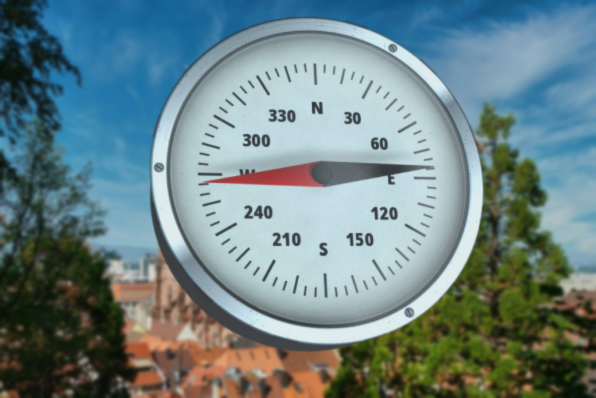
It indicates **265** °
